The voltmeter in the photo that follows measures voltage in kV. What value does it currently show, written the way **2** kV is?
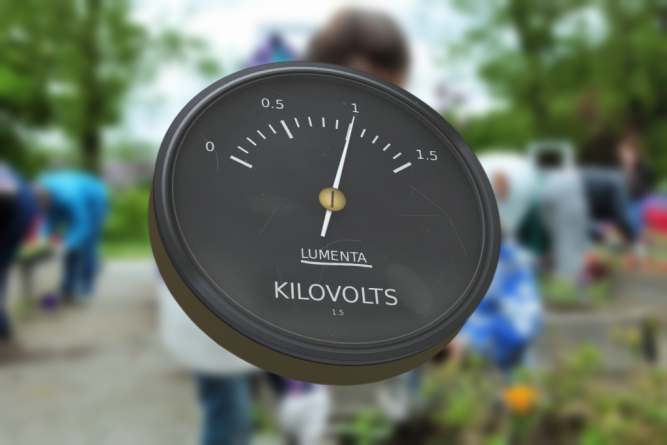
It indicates **1** kV
